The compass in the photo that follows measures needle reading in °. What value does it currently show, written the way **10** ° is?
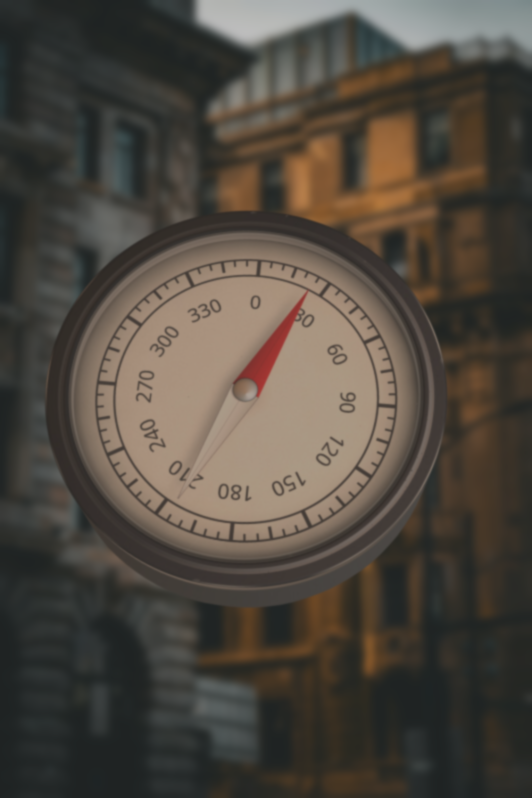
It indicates **25** °
